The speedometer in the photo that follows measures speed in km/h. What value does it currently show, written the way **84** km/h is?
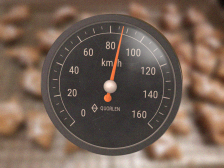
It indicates **87.5** km/h
